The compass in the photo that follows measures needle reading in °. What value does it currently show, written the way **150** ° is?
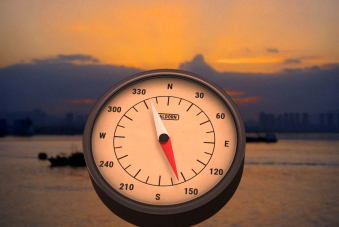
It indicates **157.5** °
